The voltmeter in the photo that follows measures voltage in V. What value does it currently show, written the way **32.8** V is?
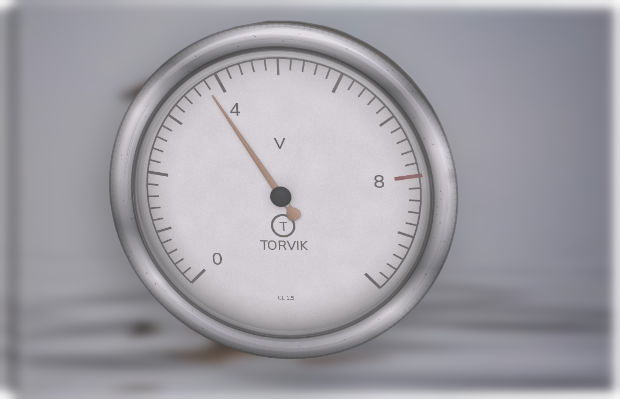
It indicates **3.8** V
